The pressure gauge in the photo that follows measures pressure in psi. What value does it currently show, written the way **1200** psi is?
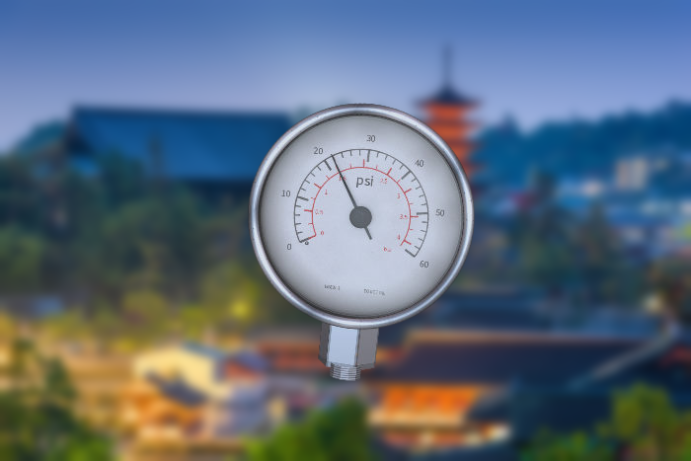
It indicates **22** psi
